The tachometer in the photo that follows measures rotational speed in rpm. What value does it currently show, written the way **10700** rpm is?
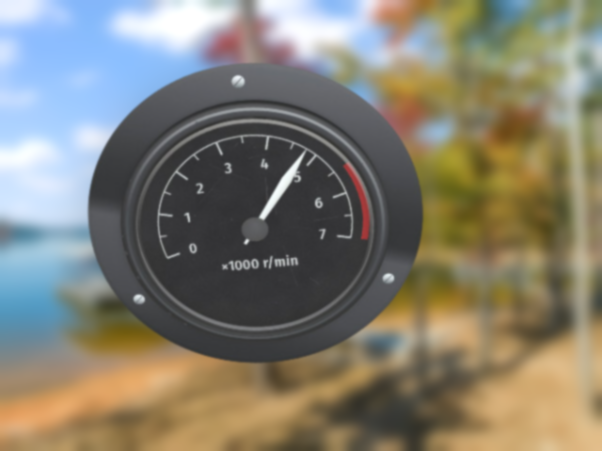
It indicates **4750** rpm
